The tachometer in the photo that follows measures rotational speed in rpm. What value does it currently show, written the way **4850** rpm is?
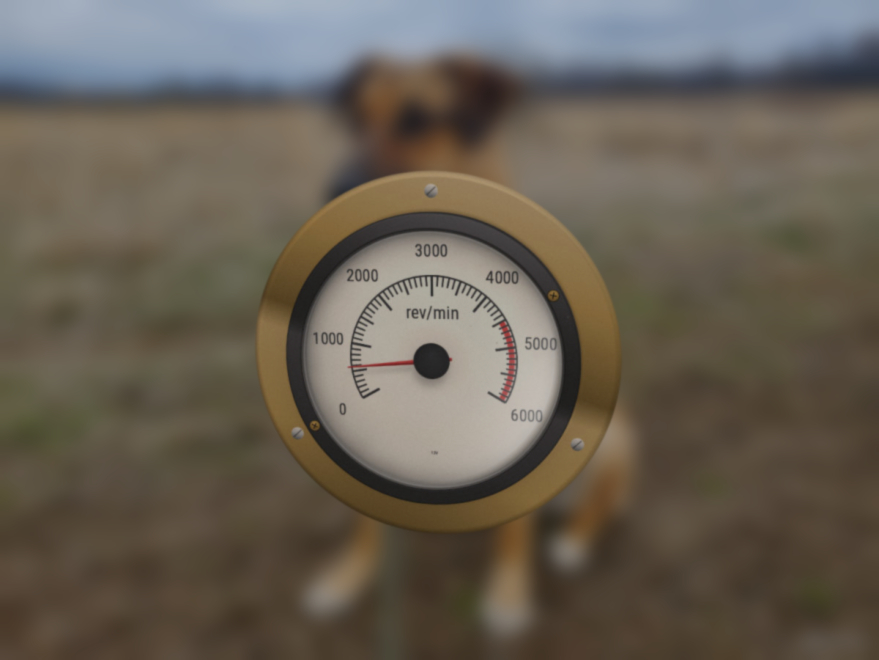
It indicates **600** rpm
